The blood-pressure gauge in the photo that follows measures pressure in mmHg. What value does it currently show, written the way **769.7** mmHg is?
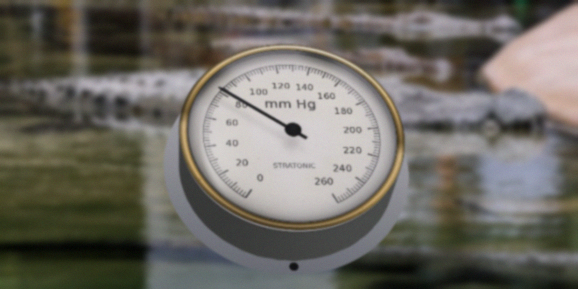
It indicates **80** mmHg
